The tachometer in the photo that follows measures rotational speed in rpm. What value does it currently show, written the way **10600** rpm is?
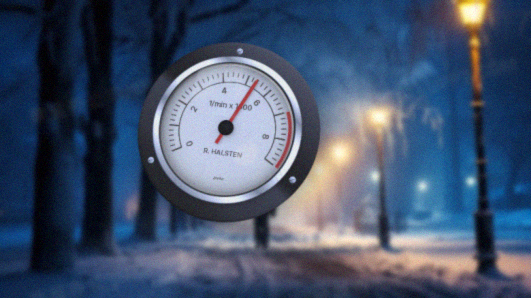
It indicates **5400** rpm
